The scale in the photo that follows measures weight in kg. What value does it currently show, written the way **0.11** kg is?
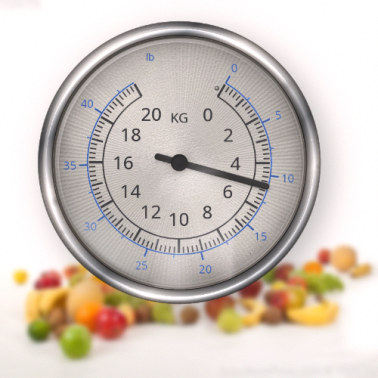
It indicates **5** kg
